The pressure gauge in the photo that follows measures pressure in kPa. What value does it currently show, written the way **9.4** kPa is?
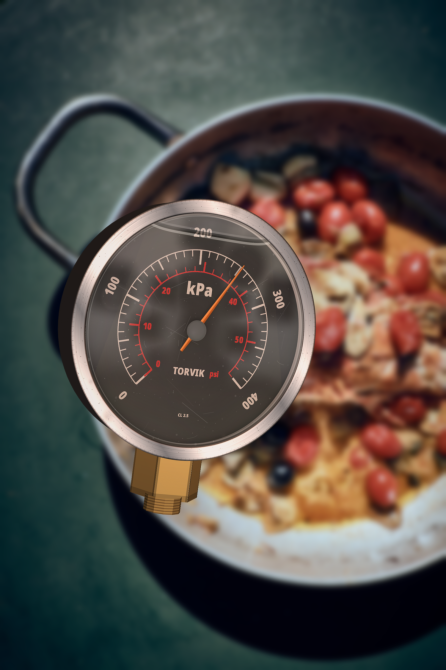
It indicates **250** kPa
